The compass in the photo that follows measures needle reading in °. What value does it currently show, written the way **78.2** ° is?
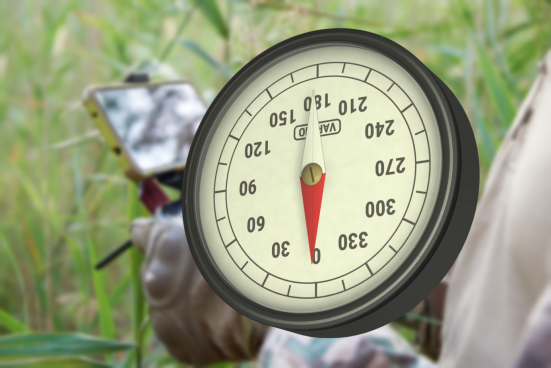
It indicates **0** °
